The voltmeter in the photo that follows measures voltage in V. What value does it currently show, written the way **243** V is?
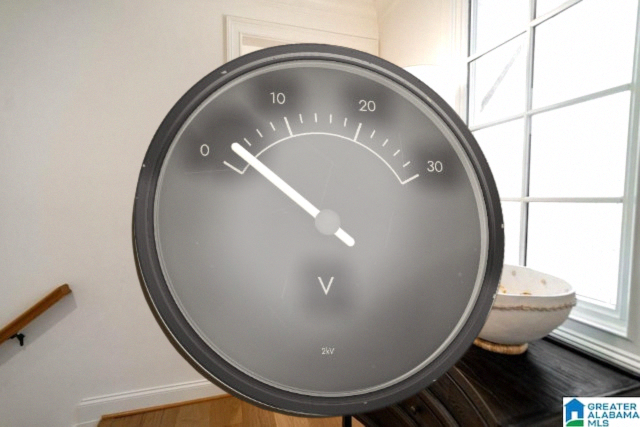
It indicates **2** V
